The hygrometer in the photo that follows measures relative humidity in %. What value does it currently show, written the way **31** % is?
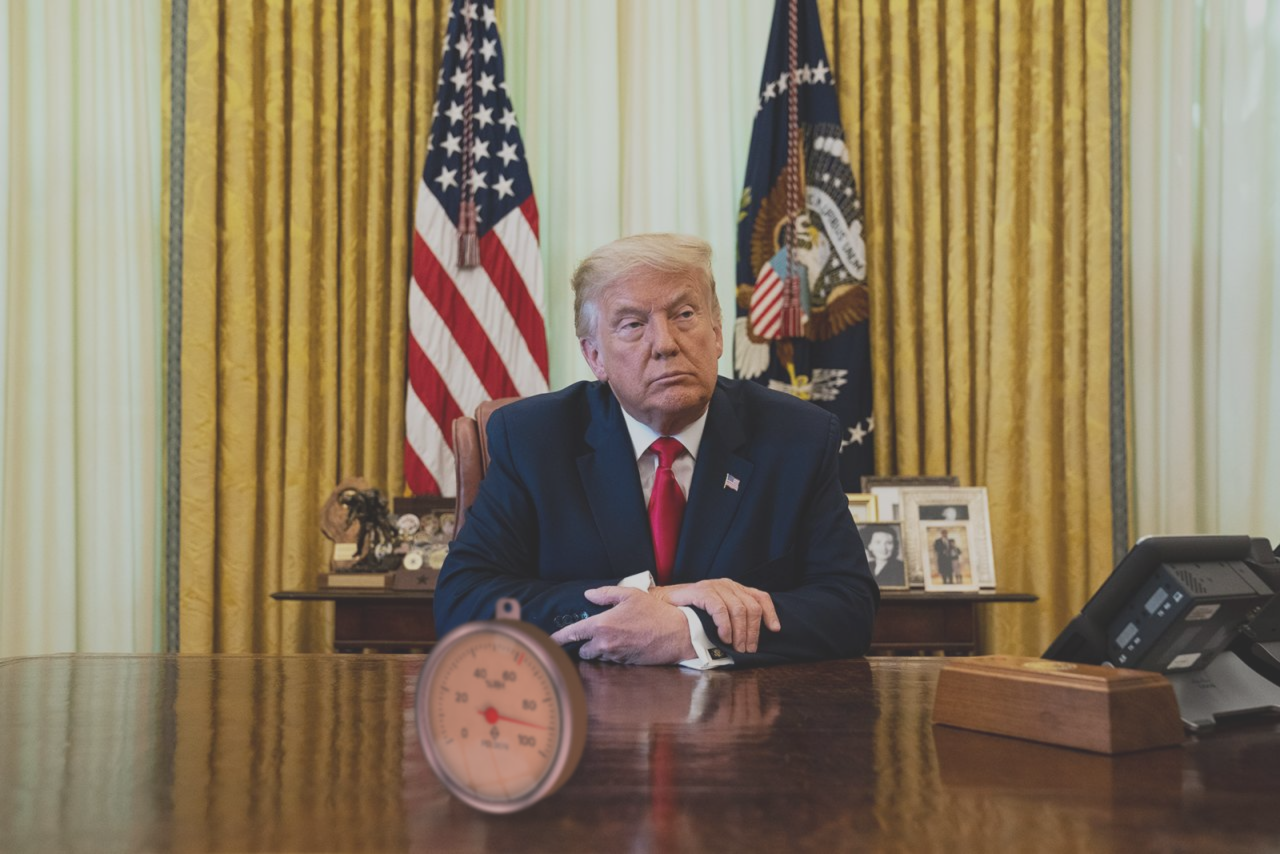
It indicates **90** %
